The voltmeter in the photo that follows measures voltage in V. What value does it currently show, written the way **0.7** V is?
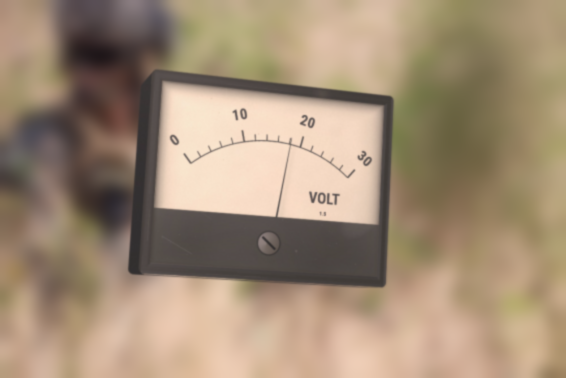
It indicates **18** V
